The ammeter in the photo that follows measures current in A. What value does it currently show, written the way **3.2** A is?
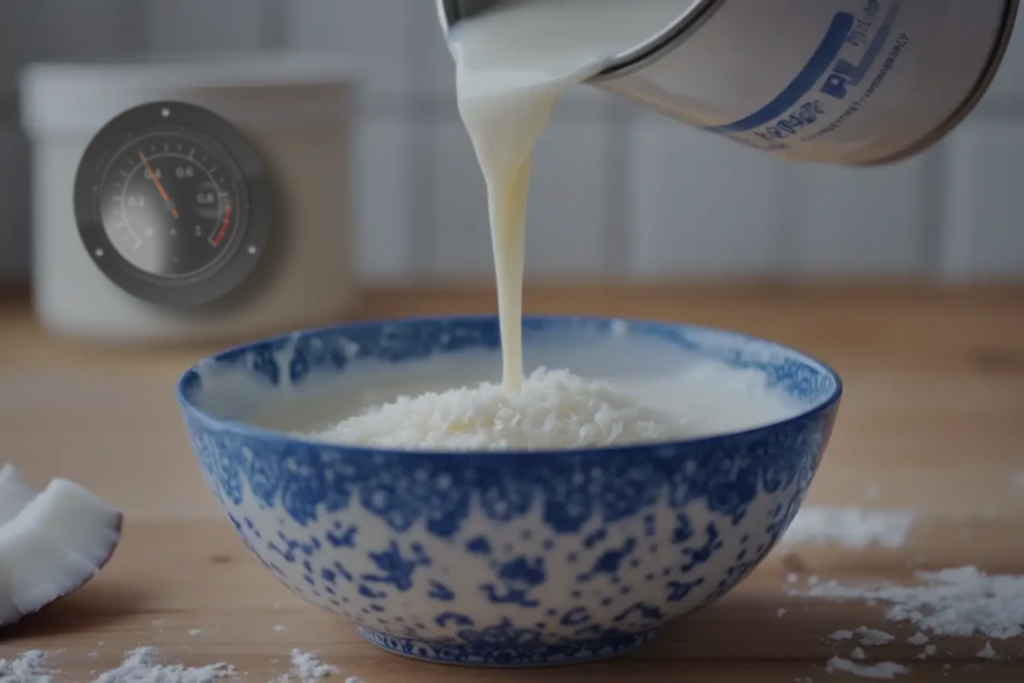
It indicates **0.4** A
